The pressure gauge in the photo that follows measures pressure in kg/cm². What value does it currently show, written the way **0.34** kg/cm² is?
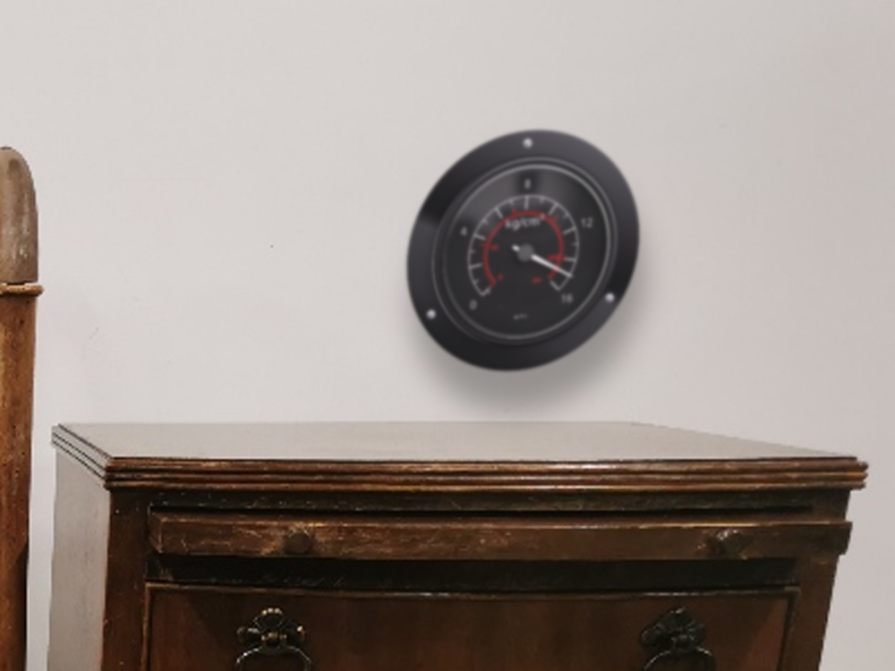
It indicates **15** kg/cm²
